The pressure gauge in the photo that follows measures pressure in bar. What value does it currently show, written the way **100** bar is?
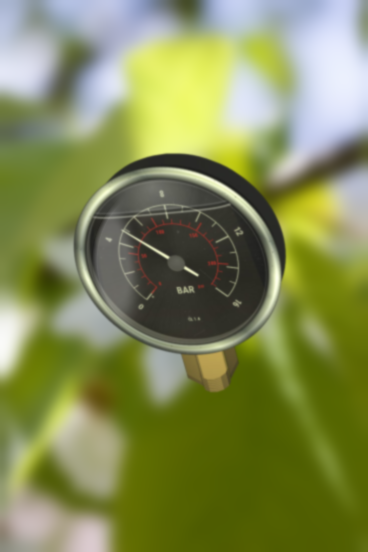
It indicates **5** bar
